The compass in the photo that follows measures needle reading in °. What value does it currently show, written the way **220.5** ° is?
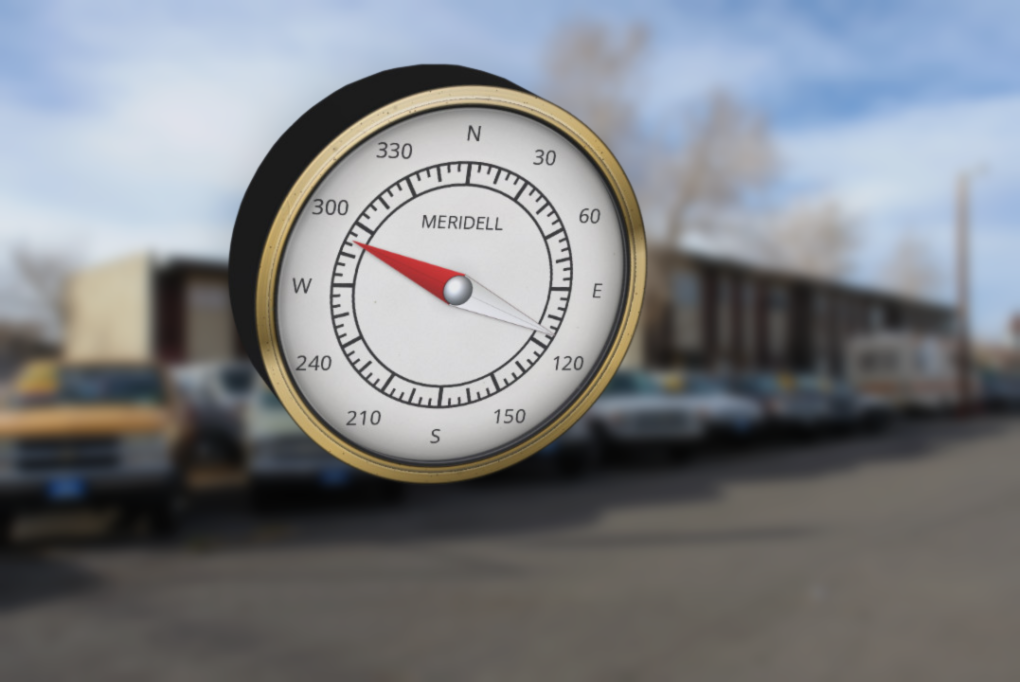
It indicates **292.5** °
